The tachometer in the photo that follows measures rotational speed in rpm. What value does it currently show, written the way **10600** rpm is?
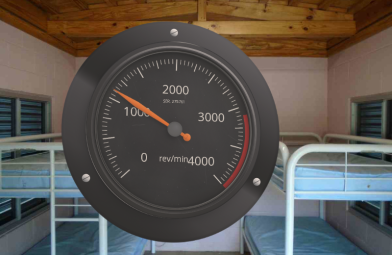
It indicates **1100** rpm
